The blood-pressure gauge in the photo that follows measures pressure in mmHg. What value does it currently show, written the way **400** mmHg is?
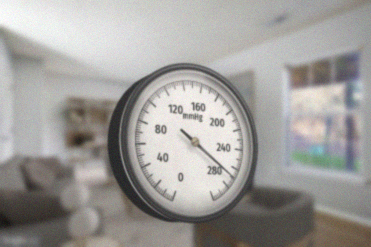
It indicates **270** mmHg
